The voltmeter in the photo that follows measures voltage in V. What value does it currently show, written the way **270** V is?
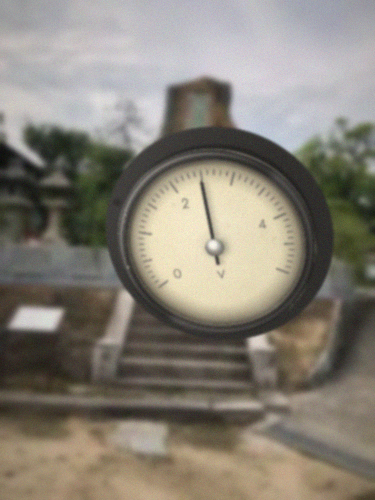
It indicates **2.5** V
